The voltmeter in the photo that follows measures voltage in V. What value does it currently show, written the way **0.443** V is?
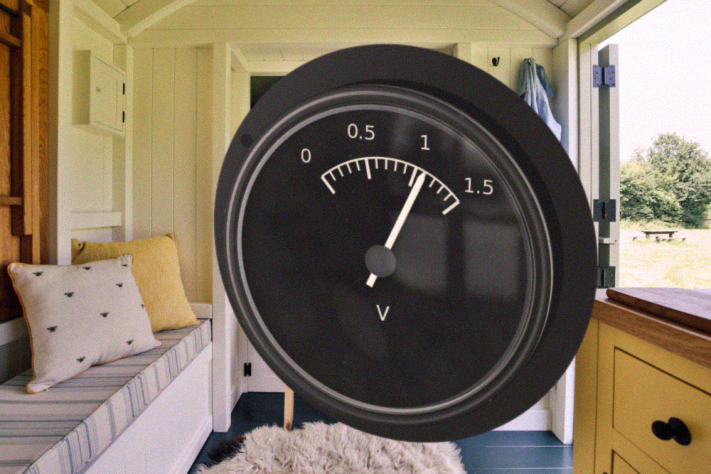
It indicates **1.1** V
